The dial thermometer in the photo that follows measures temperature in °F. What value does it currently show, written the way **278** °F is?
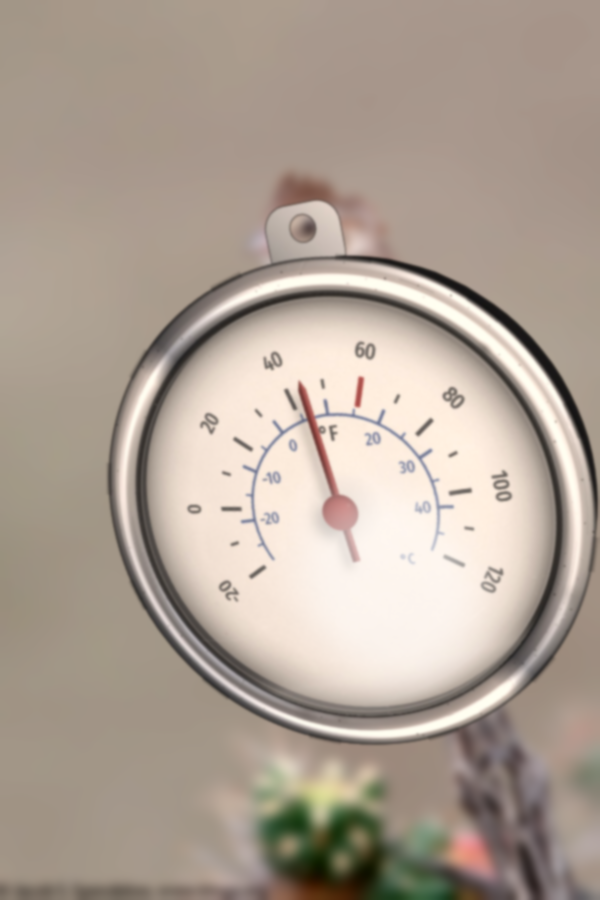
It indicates **45** °F
